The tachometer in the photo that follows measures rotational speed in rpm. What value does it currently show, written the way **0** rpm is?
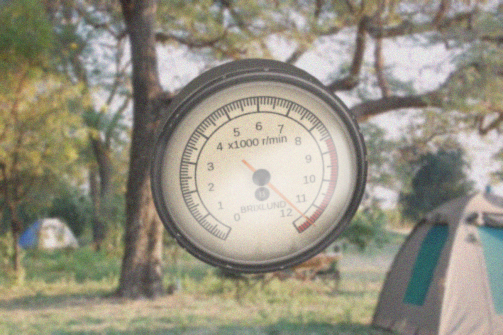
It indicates **11500** rpm
